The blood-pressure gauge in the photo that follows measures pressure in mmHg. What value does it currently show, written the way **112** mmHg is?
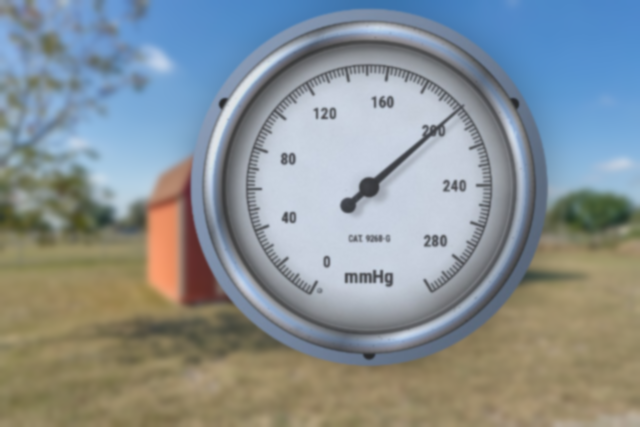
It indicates **200** mmHg
